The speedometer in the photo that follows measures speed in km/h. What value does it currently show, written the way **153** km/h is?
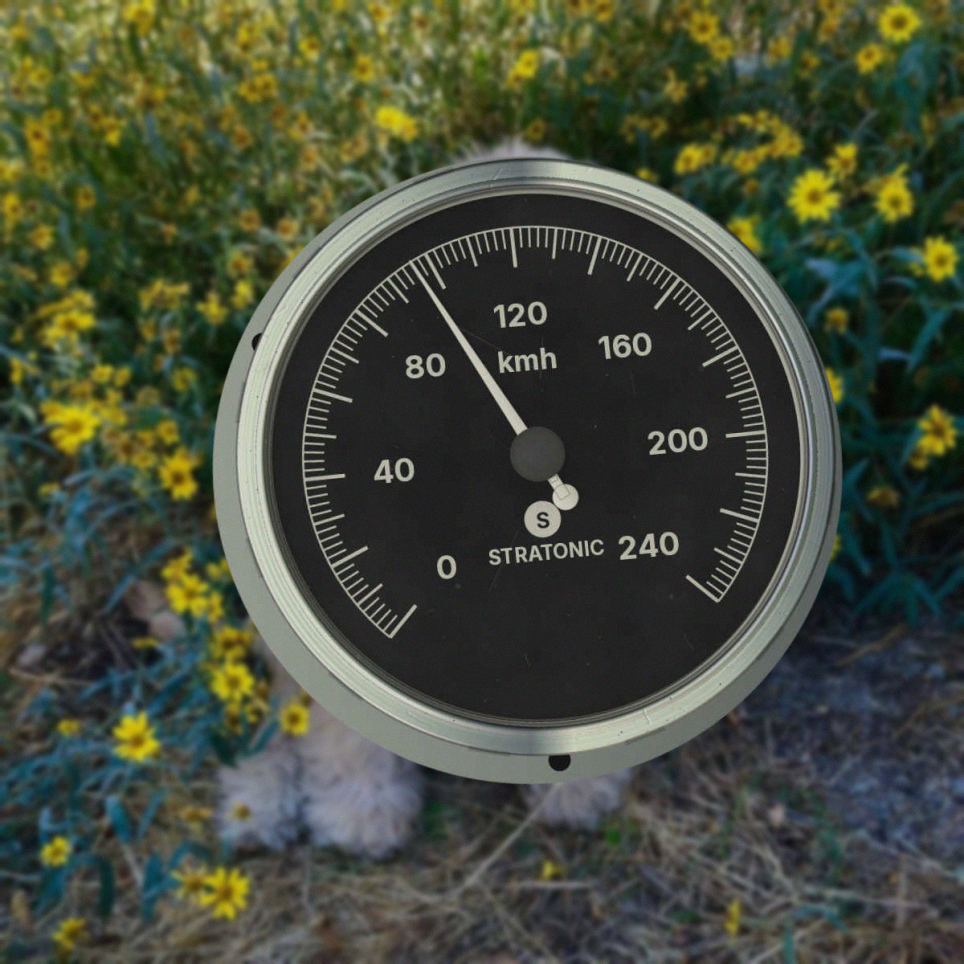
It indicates **96** km/h
